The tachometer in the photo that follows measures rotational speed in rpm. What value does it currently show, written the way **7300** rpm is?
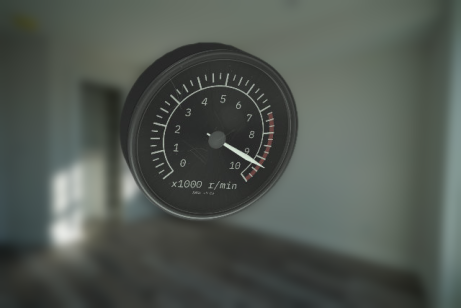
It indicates **9250** rpm
